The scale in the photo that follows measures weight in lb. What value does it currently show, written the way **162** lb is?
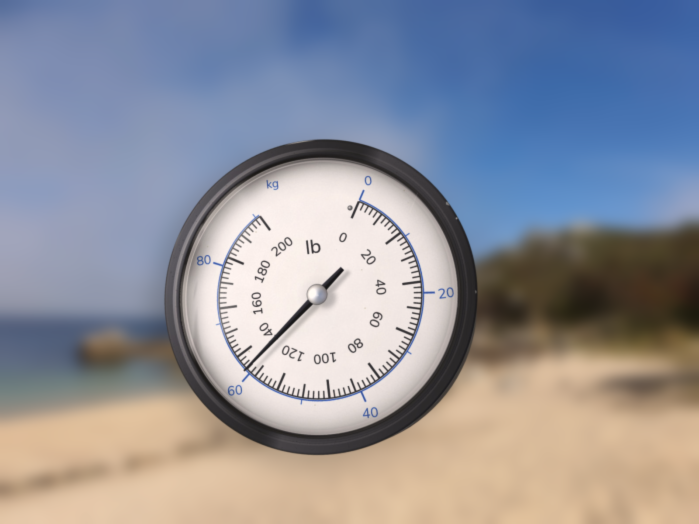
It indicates **134** lb
